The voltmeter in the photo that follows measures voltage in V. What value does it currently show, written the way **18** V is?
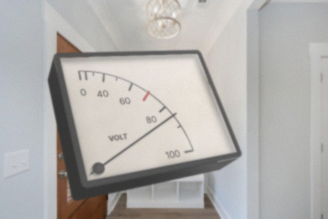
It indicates **85** V
